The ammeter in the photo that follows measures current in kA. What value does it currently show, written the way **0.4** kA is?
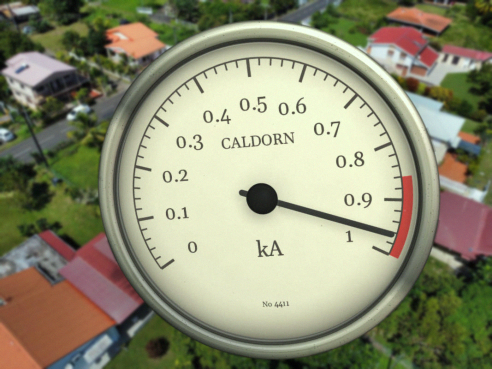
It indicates **0.96** kA
